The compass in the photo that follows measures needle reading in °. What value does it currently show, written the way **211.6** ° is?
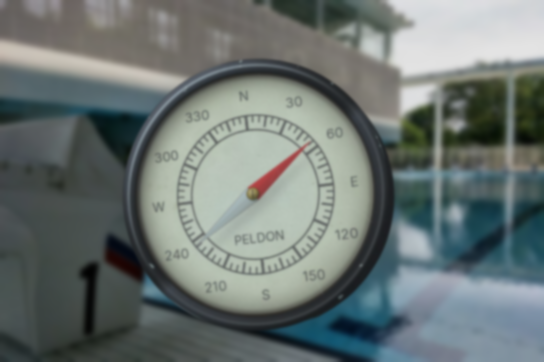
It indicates **55** °
